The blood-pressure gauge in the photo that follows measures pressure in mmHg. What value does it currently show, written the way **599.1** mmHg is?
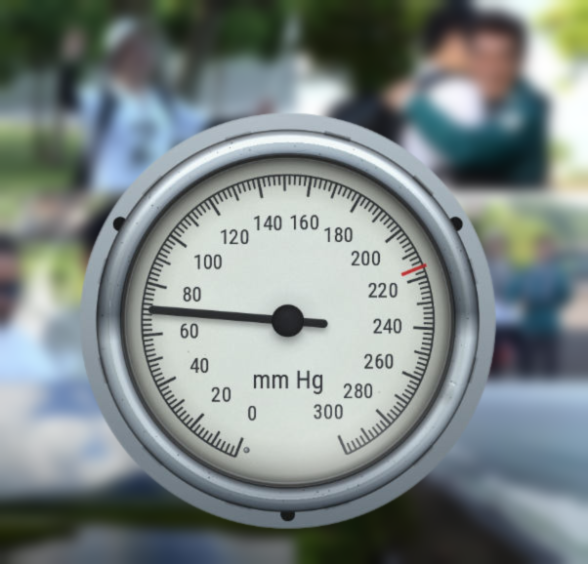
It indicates **70** mmHg
